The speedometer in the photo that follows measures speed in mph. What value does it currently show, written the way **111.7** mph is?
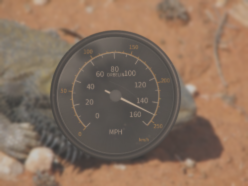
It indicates **150** mph
